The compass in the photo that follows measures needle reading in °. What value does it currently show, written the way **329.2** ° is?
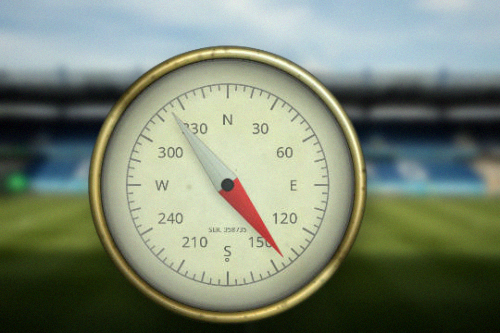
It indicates **142.5** °
